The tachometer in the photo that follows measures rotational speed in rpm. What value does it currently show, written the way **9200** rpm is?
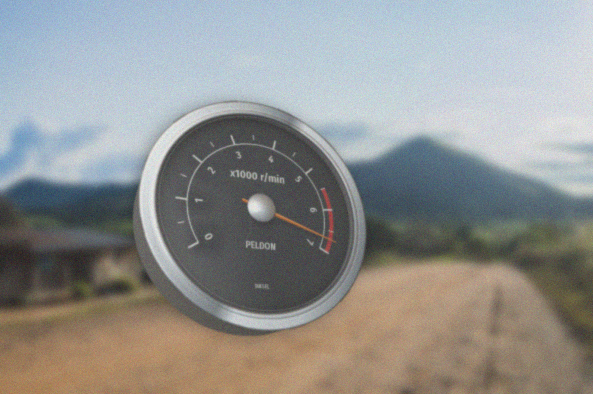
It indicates **6750** rpm
